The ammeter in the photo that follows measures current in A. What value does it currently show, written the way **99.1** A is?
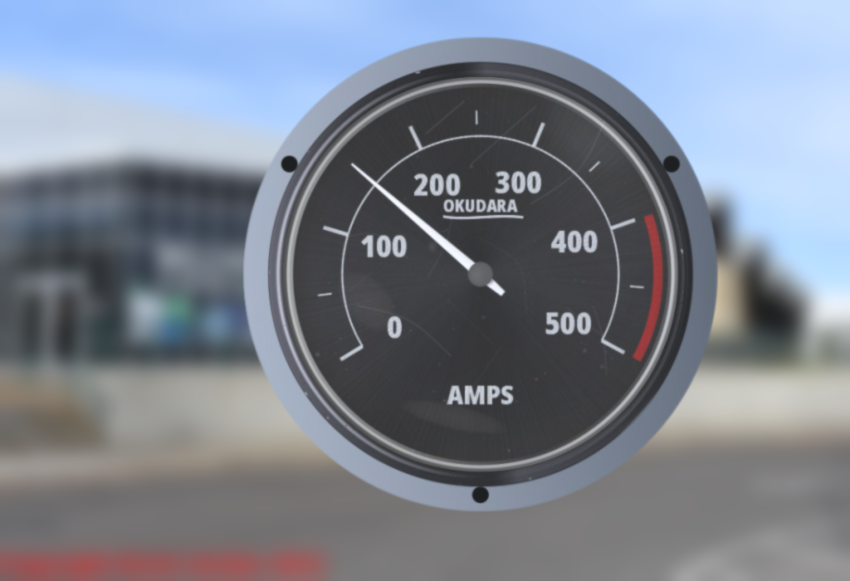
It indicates **150** A
